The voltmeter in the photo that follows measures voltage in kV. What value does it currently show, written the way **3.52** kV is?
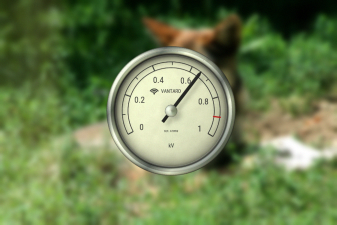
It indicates **0.65** kV
